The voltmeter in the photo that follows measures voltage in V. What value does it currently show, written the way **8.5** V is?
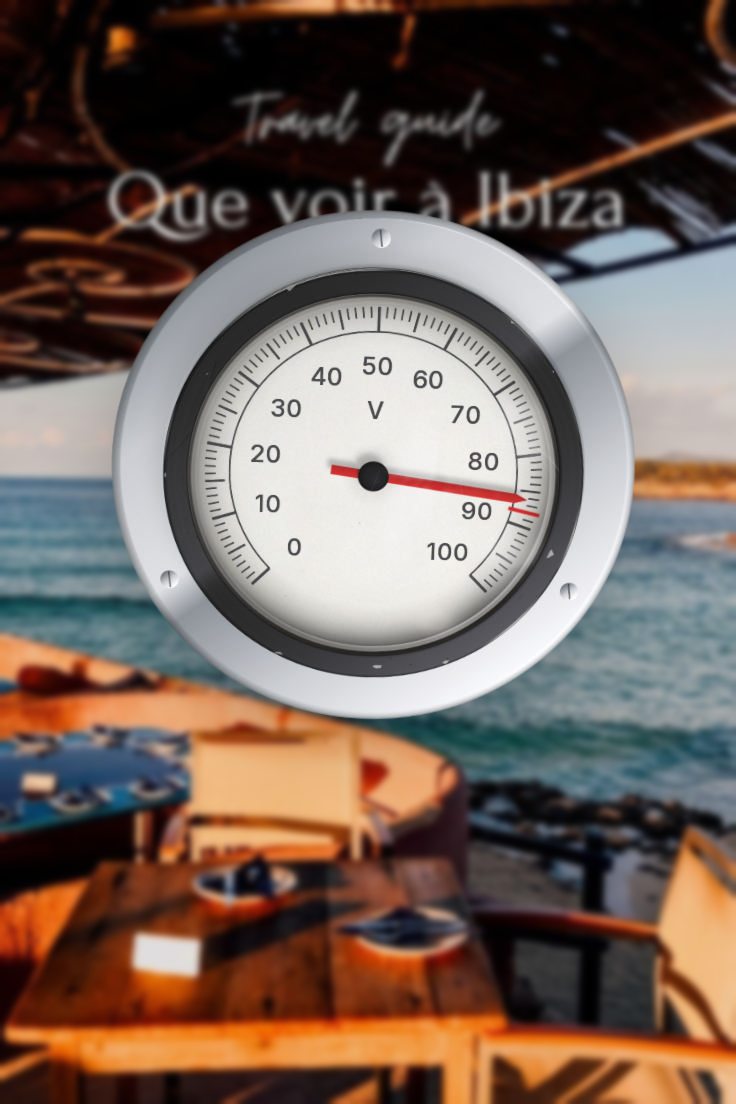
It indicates **86** V
